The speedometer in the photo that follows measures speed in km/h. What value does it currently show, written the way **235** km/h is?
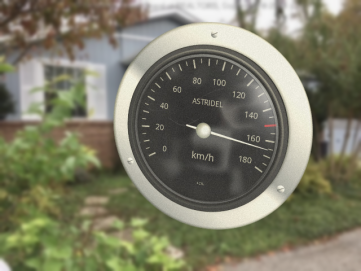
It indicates **165** km/h
